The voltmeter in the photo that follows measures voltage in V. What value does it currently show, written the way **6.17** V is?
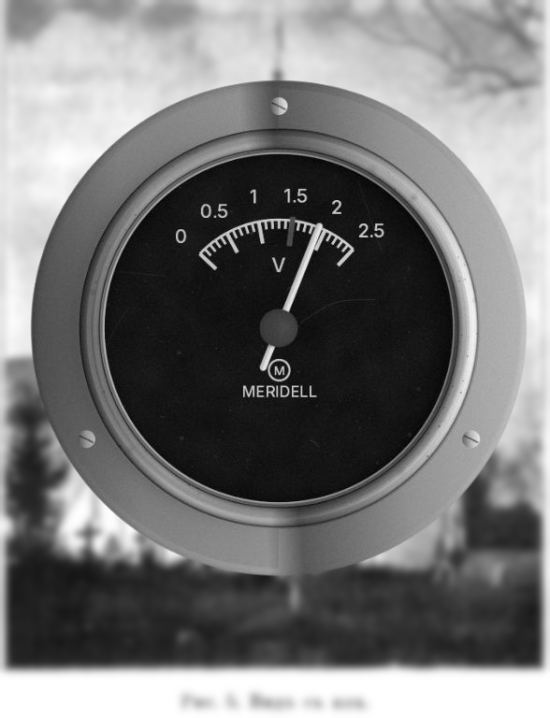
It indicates **1.9** V
